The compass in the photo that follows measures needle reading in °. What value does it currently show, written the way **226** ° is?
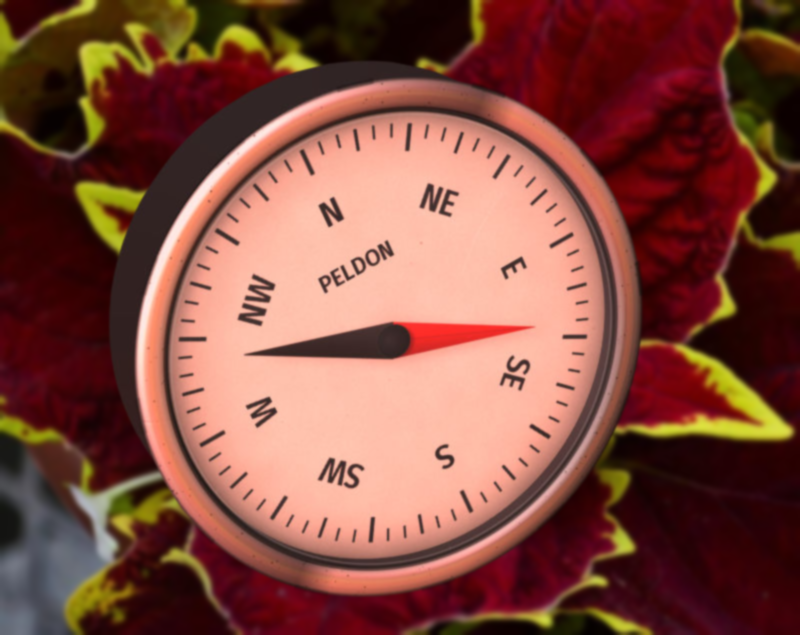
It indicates **115** °
